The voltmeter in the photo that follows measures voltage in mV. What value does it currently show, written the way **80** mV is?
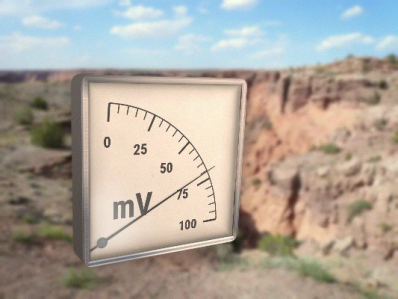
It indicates **70** mV
